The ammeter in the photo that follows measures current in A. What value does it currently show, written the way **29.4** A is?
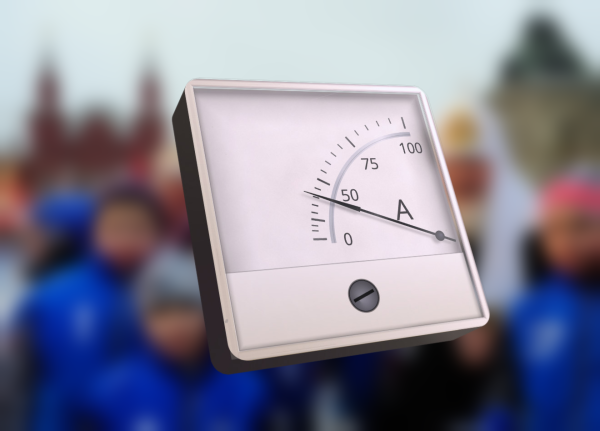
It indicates **40** A
